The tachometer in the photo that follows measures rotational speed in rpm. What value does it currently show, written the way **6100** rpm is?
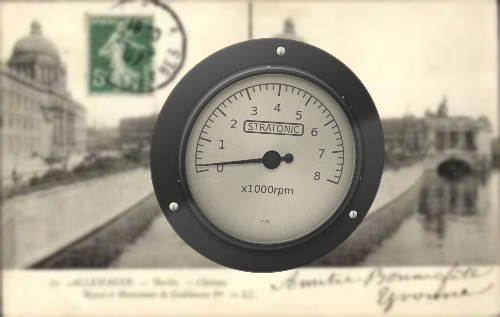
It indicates **200** rpm
